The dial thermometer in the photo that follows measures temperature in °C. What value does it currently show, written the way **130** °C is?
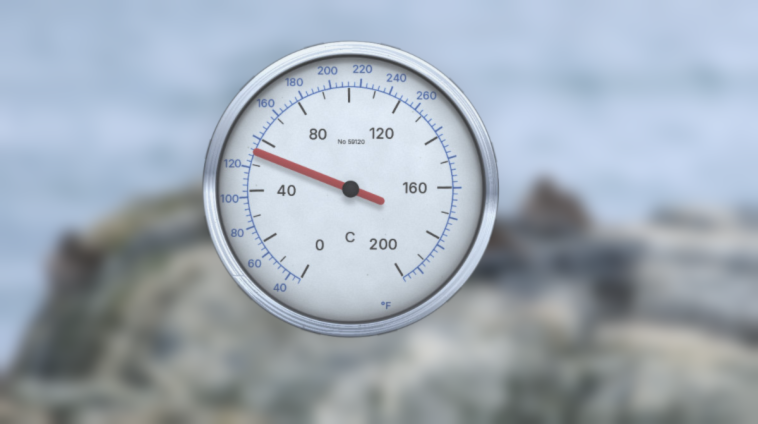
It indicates **55** °C
